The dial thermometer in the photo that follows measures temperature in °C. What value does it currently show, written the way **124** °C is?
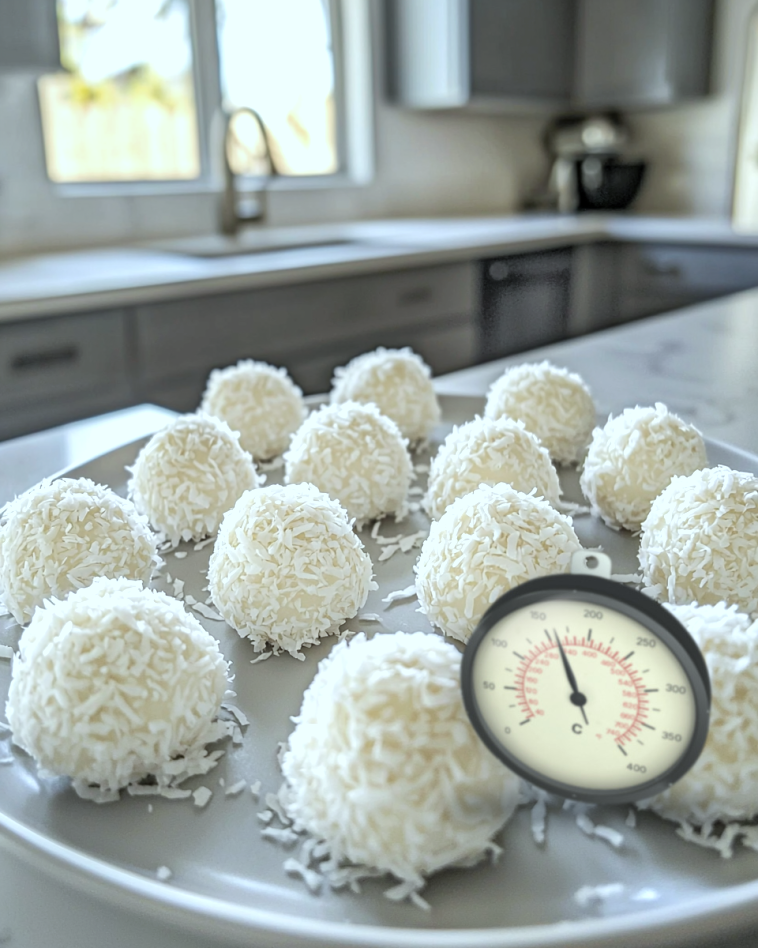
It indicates **162.5** °C
